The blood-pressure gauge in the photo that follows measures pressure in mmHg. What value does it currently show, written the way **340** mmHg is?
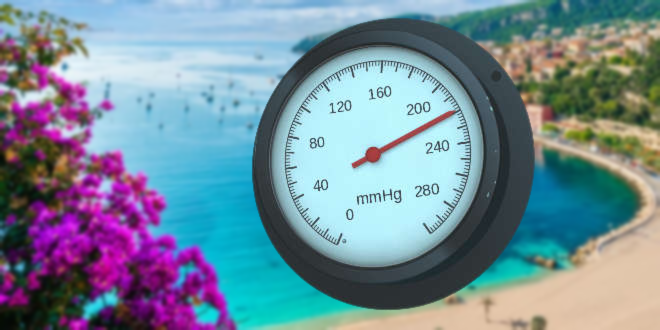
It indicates **220** mmHg
